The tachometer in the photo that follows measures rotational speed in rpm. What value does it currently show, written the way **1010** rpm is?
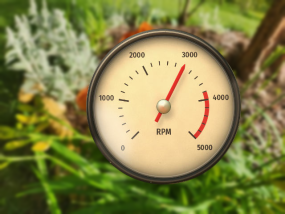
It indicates **3000** rpm
